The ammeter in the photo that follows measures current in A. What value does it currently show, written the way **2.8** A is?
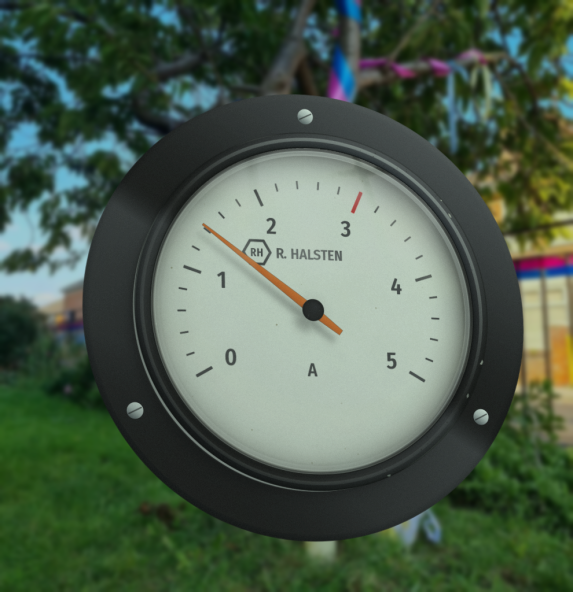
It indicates **1.4** A
